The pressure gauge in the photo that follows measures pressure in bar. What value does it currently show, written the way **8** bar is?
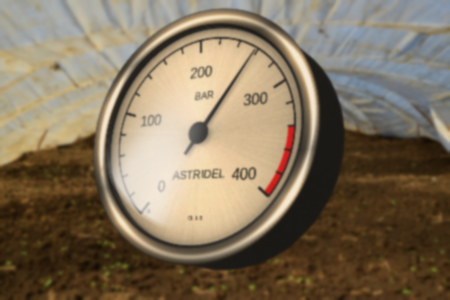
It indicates **260** bar
